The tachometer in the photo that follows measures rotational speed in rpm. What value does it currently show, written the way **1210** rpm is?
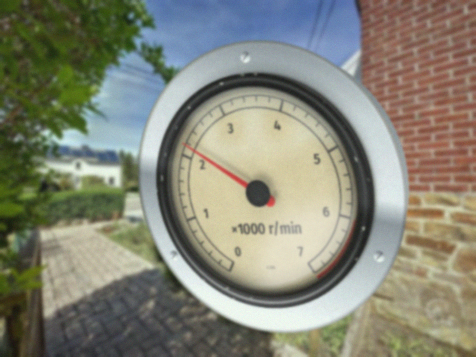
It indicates **2200** rpm
